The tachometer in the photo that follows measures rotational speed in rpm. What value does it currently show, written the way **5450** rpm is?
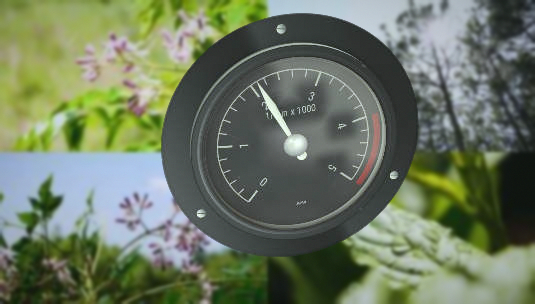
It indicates **2100** rpm
